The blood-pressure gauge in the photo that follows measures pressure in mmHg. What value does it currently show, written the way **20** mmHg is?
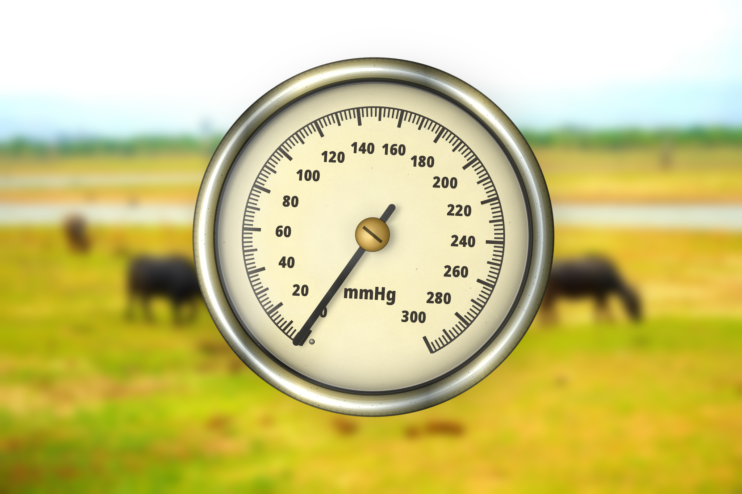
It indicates **2** mmHg
